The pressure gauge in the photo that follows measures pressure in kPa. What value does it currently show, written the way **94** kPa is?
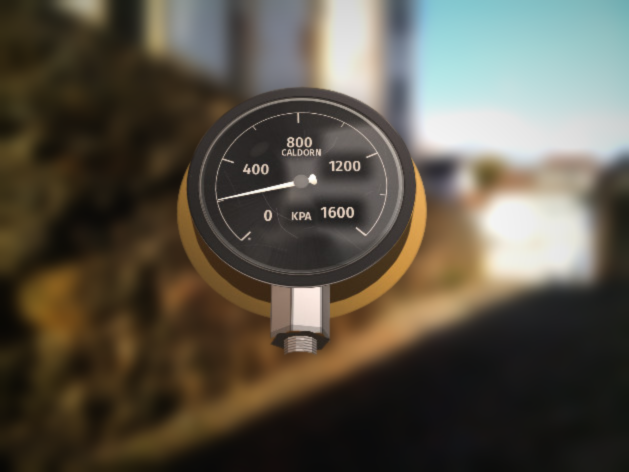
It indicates **200** kPa
